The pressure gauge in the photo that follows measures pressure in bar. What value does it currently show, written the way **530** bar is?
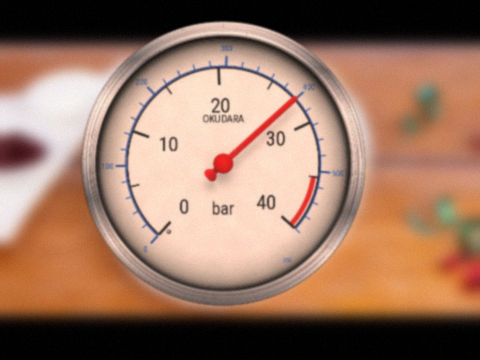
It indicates **27.5** bar
